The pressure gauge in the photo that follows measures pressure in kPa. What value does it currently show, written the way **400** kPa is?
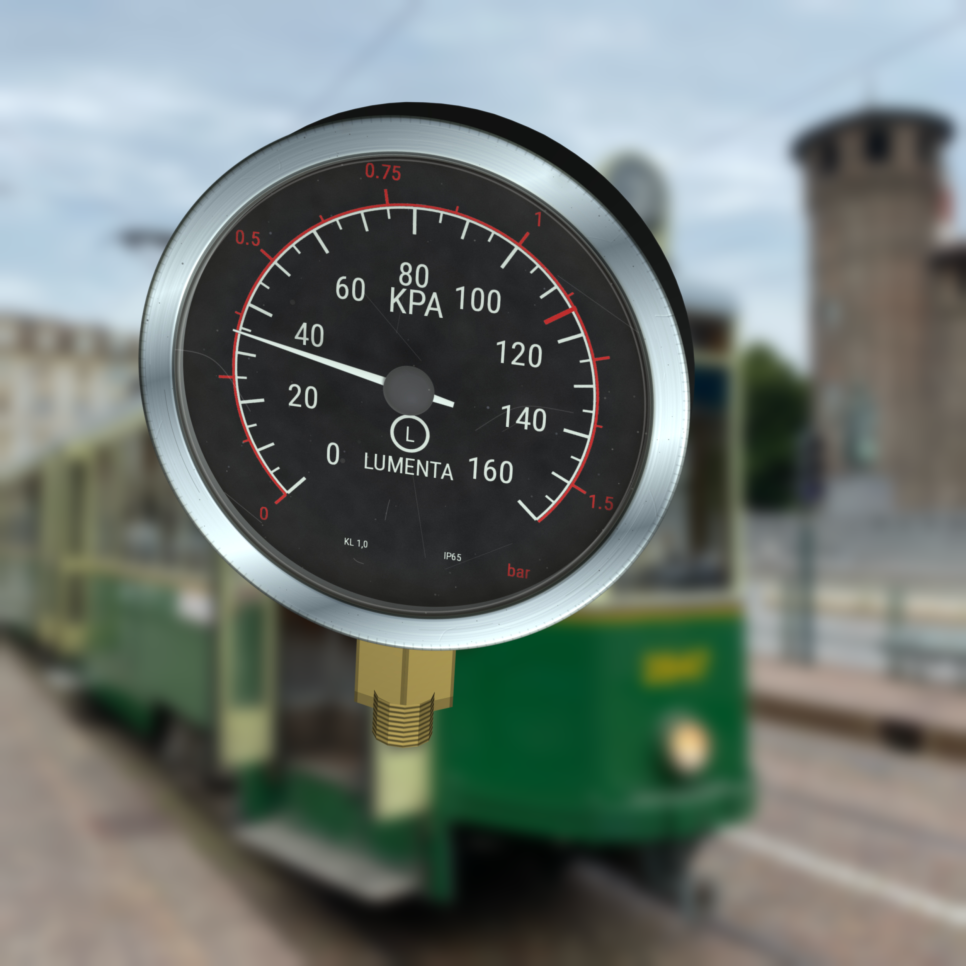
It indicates **35** kPa
